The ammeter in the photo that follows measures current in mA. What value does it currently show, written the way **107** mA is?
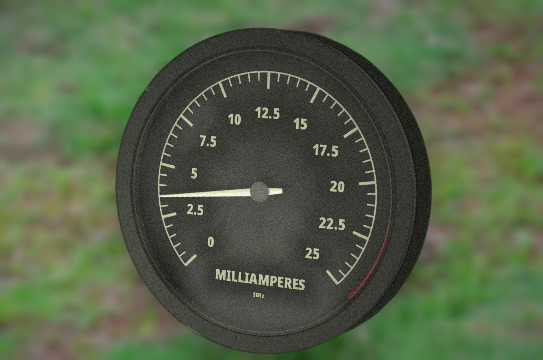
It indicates **3.5** mA
